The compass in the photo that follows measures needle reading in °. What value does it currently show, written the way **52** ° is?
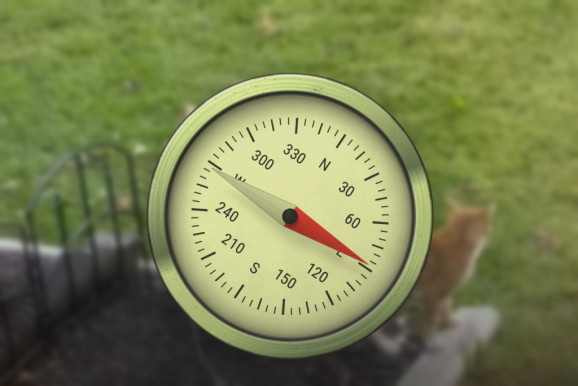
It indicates **87.5** °
